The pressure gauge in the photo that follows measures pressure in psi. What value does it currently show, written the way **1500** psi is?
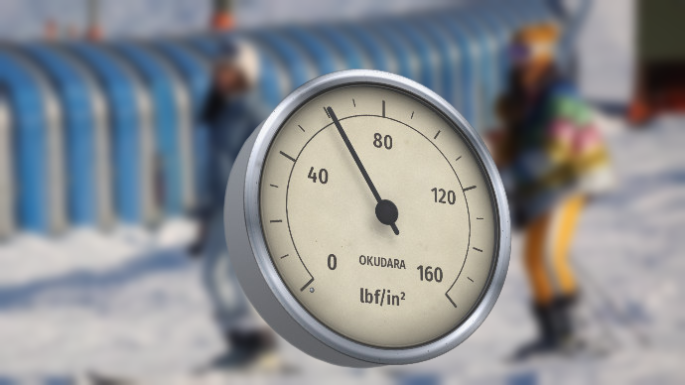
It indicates **60** psi
